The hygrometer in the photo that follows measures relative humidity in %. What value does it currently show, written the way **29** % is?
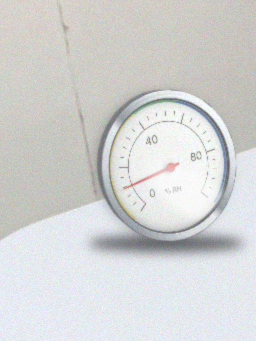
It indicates **12** %
